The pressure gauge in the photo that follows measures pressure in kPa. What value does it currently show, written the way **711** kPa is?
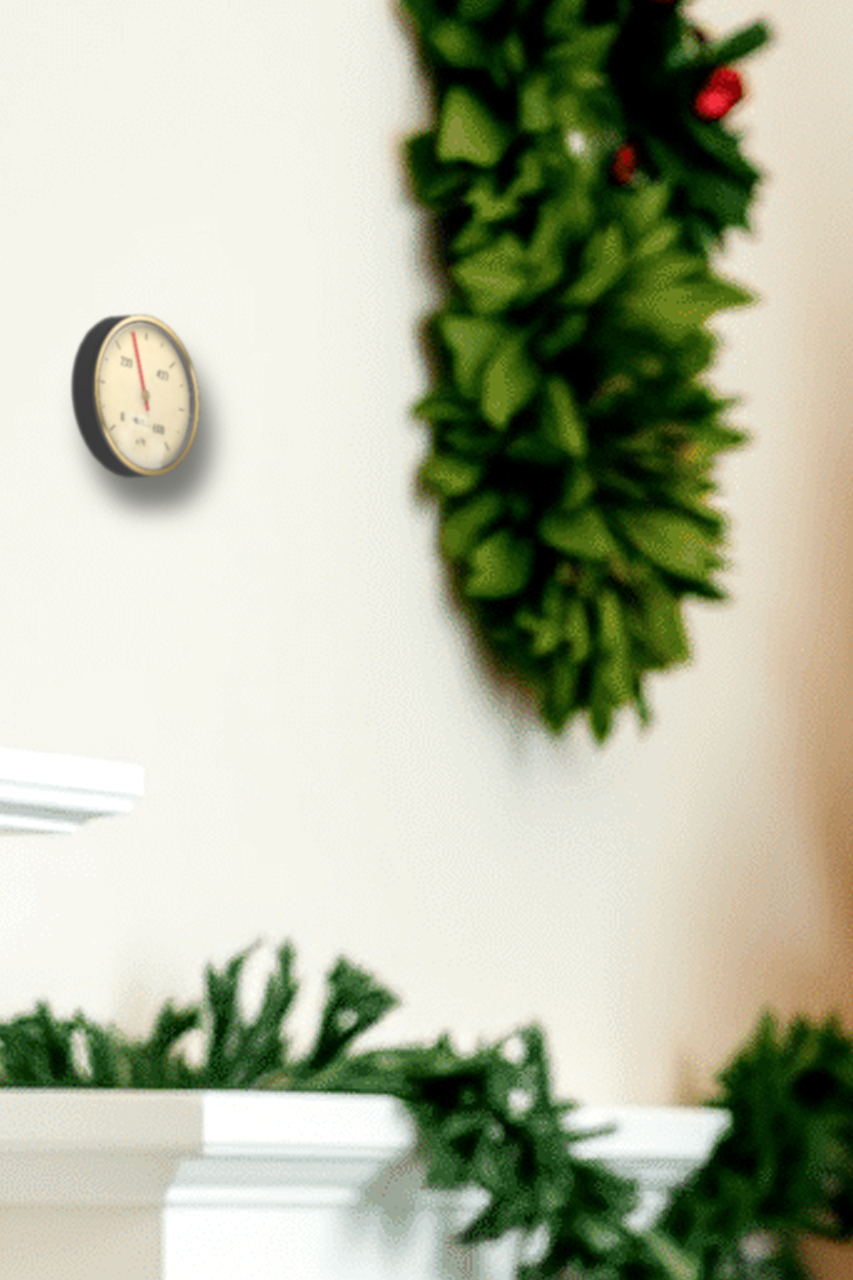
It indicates **250** kPa
